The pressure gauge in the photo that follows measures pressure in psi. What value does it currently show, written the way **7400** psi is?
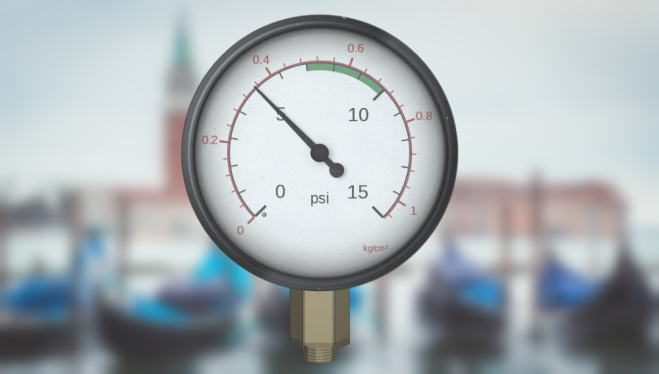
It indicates **5** psi
